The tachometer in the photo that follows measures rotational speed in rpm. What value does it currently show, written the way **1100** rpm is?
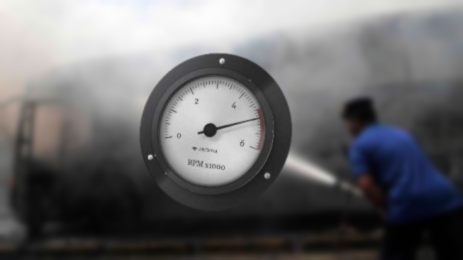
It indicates **5000** rpm
